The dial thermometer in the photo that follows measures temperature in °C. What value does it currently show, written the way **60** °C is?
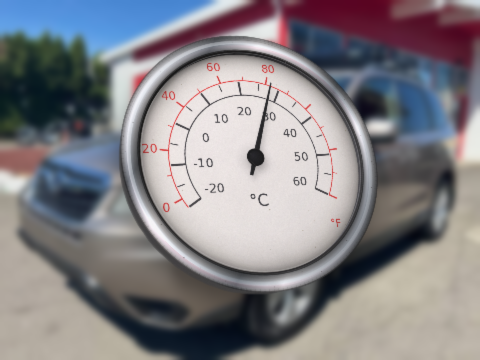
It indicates **27.5** °C
